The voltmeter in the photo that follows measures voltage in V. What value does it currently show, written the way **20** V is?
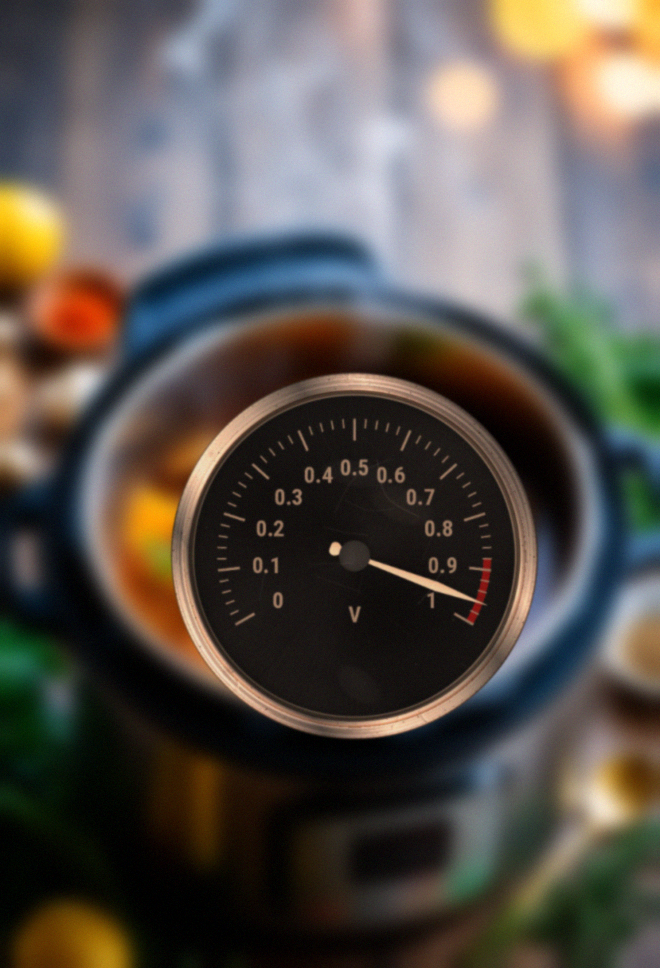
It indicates **0.96** V
